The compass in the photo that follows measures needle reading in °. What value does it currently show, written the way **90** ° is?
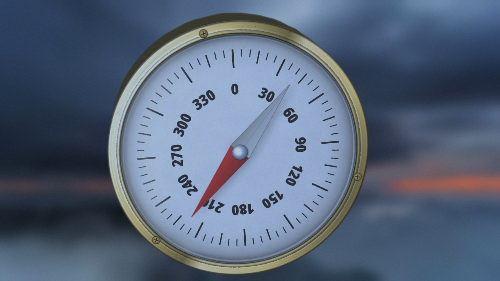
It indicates **220** °
